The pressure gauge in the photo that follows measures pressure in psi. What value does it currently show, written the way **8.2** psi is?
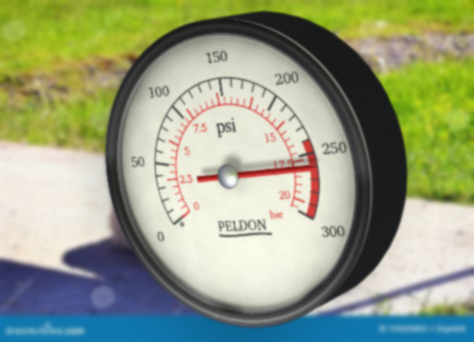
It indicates **260** psi
